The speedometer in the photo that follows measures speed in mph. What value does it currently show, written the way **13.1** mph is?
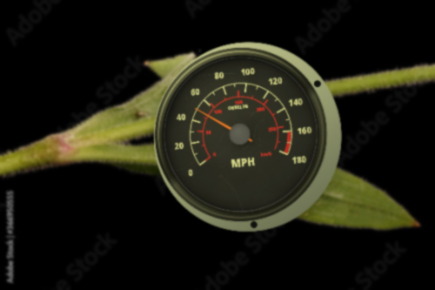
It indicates **50** mph
